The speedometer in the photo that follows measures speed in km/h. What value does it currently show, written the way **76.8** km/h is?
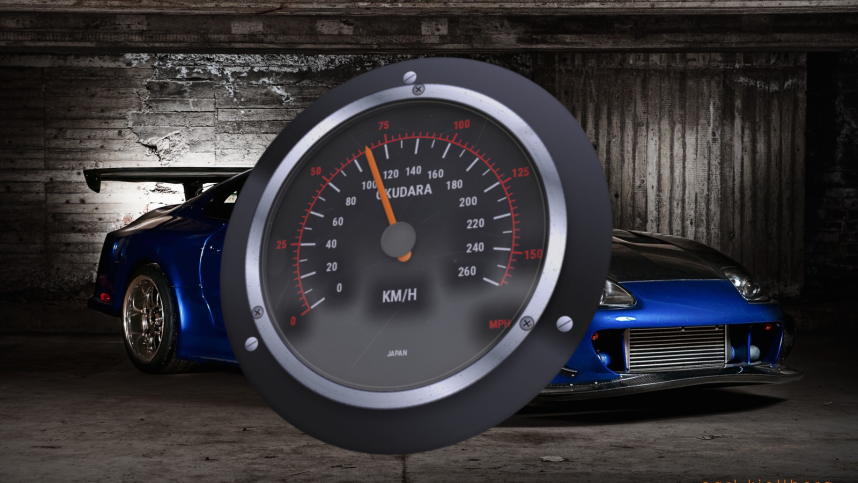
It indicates **110** km/h
